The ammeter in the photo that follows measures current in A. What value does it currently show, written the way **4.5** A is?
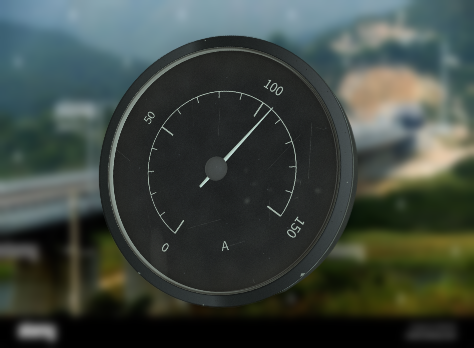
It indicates **105** A
